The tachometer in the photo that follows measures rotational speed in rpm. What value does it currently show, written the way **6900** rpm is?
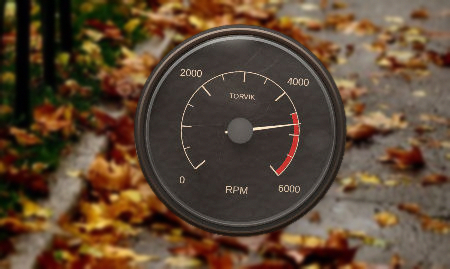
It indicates **4750** rpm
